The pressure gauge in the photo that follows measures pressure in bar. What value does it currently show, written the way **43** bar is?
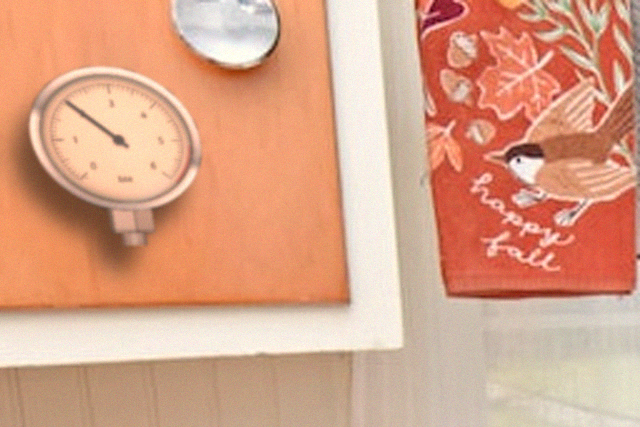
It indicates **2** bar
